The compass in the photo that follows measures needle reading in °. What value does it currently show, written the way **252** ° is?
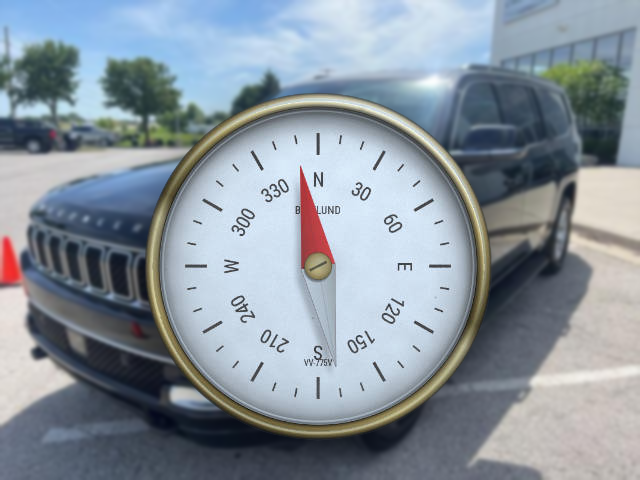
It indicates **350** °
